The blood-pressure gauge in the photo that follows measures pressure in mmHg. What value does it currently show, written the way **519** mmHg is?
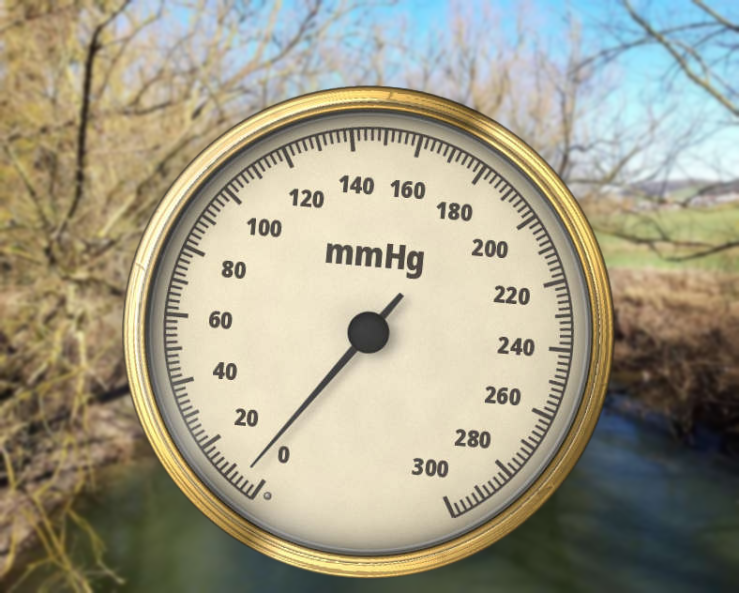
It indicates **6** mmHg
